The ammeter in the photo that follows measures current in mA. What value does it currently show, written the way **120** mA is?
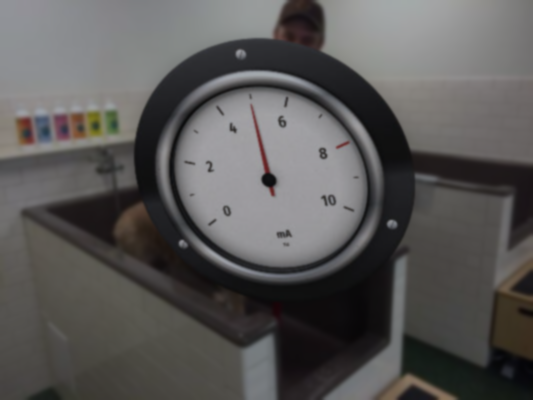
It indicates **5** mA
